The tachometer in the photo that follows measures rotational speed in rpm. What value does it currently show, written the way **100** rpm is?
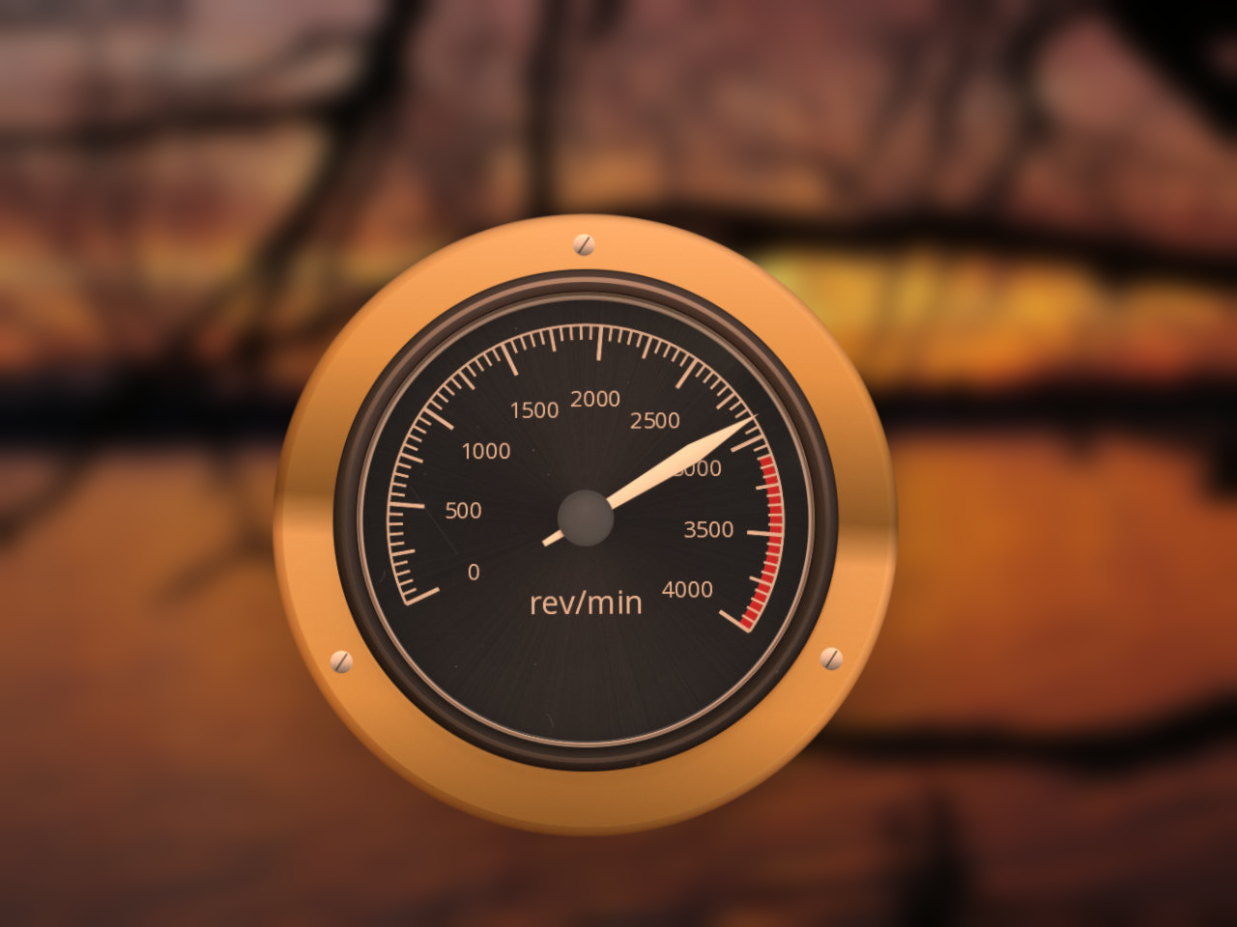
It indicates **2900** rpm
